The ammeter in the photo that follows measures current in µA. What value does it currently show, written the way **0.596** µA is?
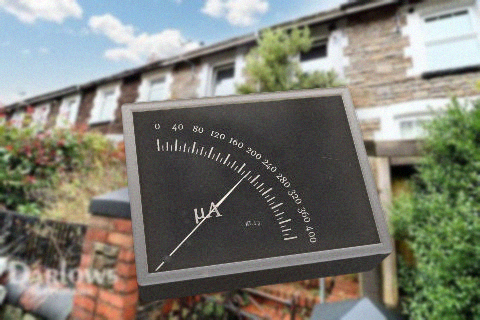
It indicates **220** µA
